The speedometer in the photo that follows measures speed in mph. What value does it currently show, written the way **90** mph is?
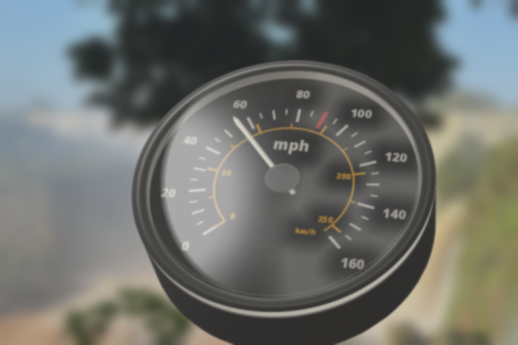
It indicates **55** mph
